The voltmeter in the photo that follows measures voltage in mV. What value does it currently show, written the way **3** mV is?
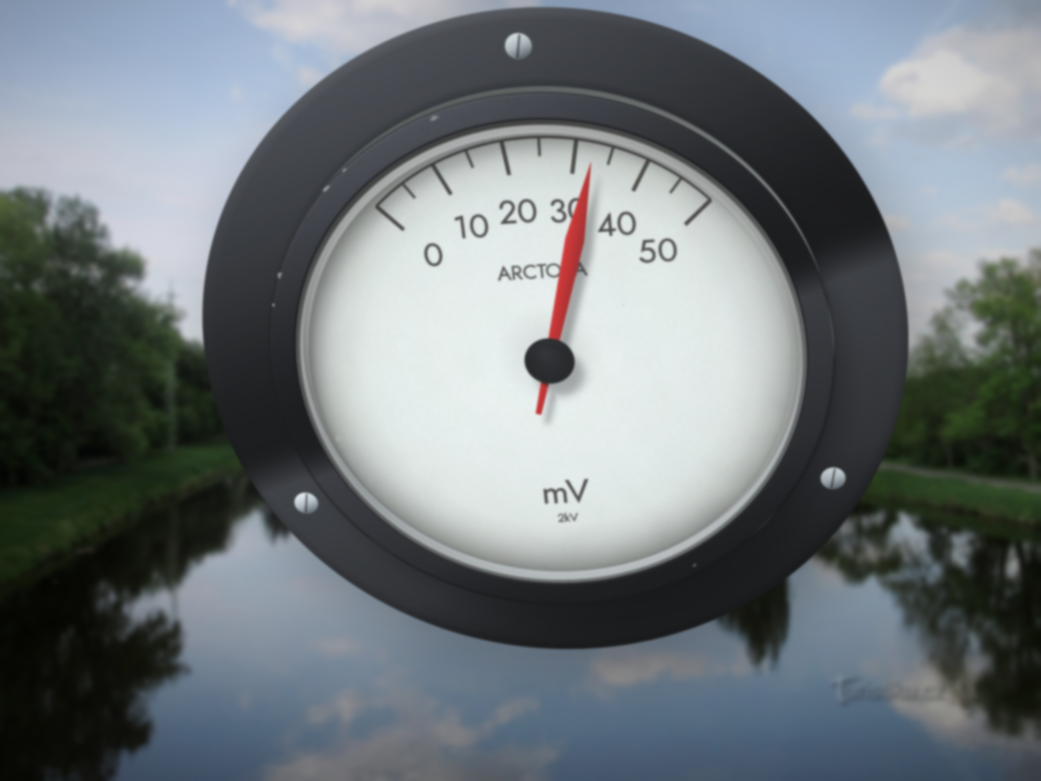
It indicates **32.5** mV
